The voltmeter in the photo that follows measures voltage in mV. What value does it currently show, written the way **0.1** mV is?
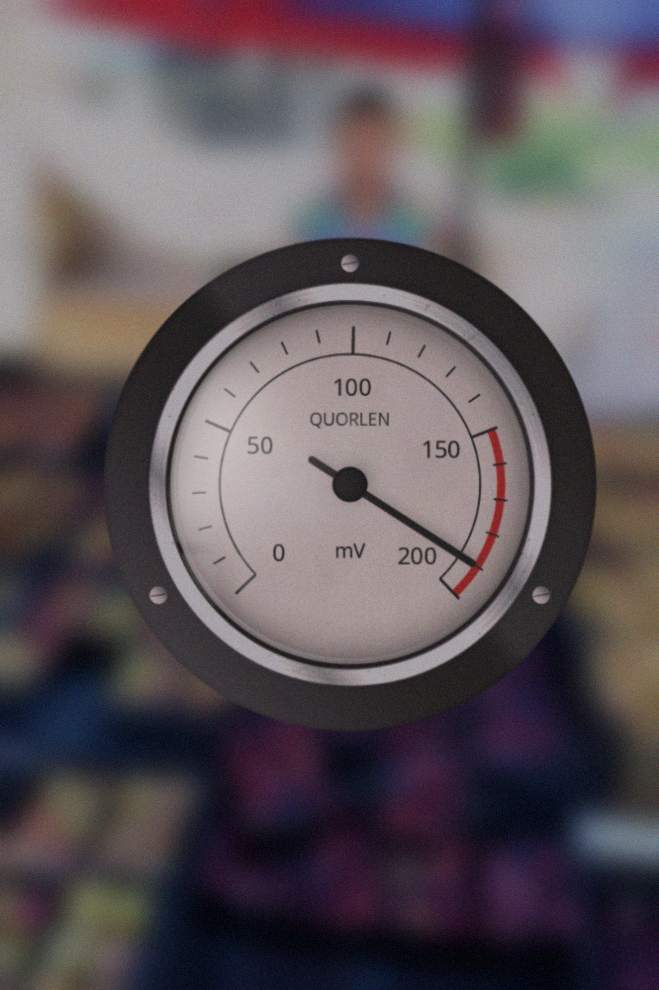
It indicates **190** mV
